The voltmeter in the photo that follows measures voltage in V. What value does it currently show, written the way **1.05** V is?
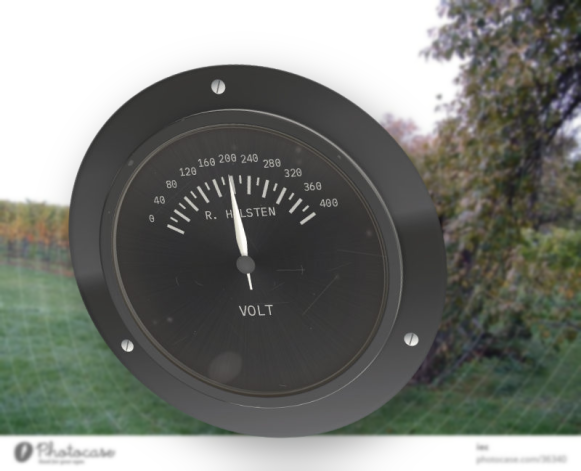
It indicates **200** V
